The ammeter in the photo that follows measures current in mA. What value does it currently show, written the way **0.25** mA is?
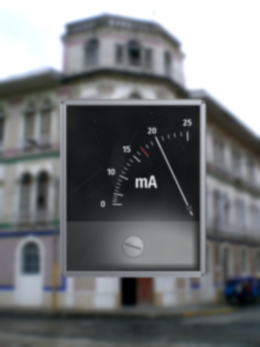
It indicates **20** mA
